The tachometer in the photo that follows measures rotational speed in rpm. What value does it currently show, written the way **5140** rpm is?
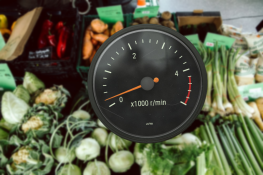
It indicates **200** rpm
